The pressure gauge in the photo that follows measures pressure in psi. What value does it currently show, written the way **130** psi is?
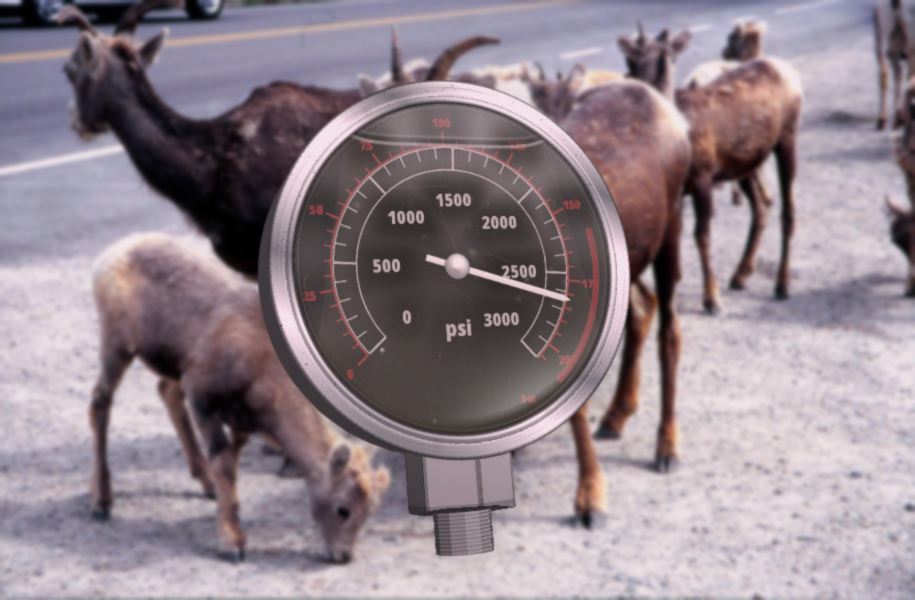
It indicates **2650** psi
